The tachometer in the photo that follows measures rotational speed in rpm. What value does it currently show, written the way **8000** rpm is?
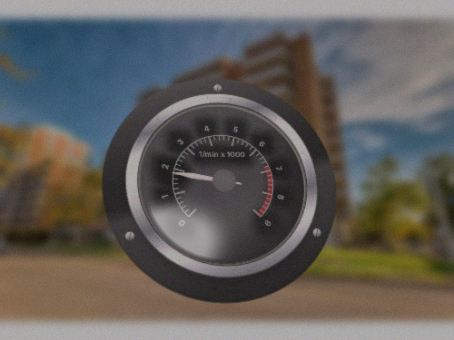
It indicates **1800** rpm
